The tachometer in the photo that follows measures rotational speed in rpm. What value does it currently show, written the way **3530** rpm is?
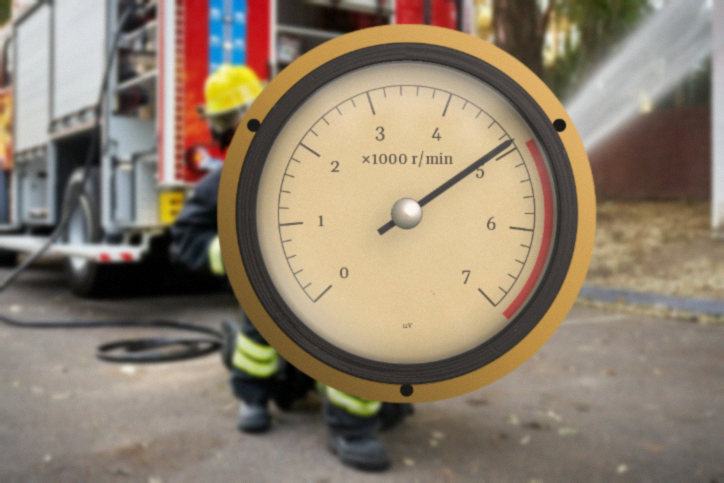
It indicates **4900** rpm
